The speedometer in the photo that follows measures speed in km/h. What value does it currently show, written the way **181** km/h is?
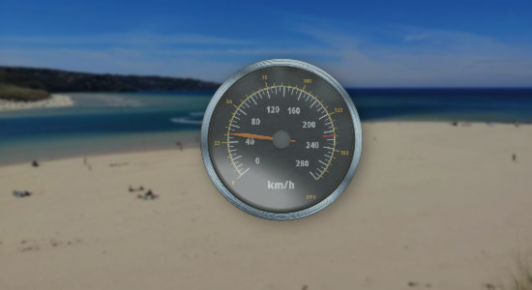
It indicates **50** km/h
